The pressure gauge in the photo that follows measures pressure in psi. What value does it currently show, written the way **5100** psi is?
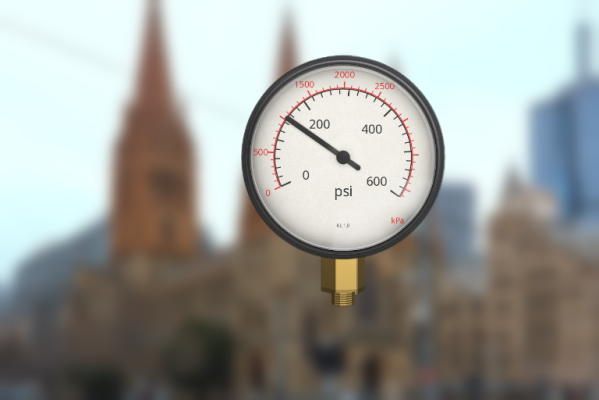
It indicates **150** psi
